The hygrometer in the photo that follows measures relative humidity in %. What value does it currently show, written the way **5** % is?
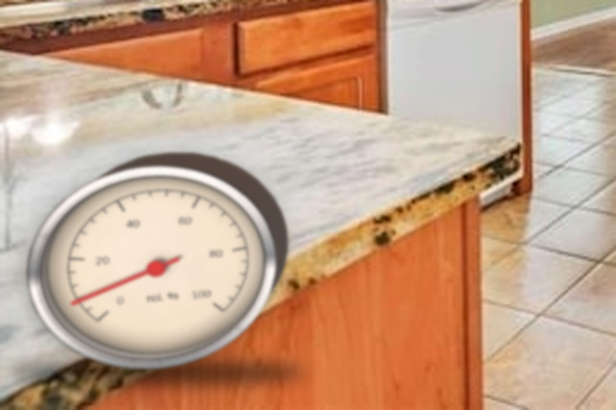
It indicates **8** %
